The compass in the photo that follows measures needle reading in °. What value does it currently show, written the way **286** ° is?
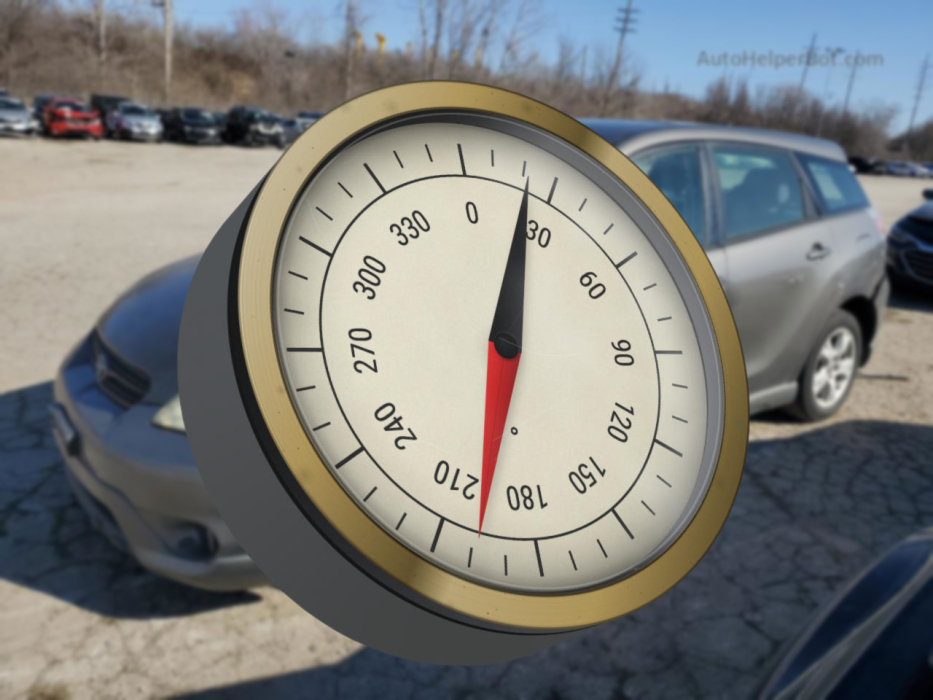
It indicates **200** °
